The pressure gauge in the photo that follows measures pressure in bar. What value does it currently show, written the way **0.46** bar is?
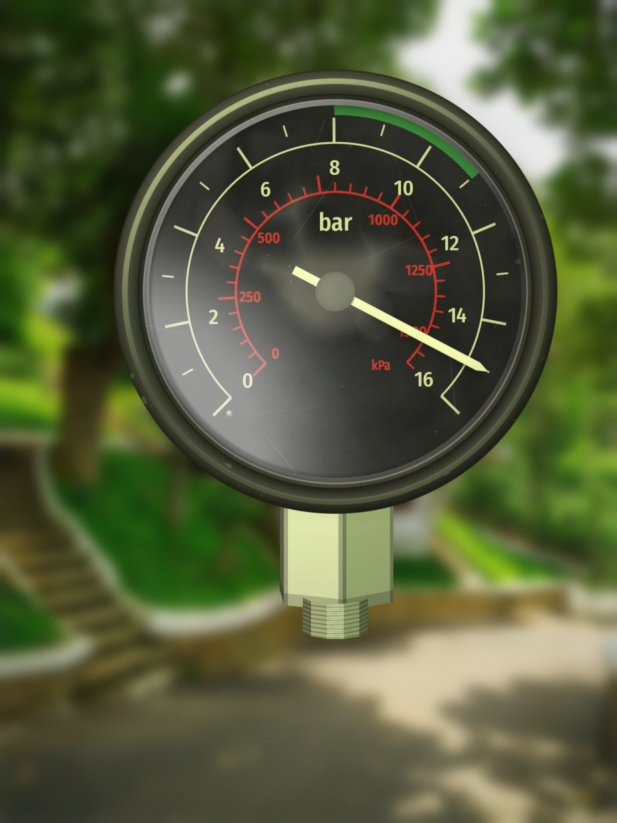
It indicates **15** bar
